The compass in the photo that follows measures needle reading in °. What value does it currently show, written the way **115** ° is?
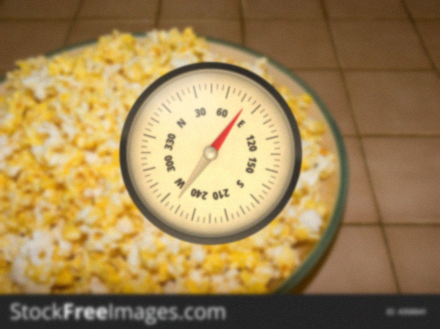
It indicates **80** °
